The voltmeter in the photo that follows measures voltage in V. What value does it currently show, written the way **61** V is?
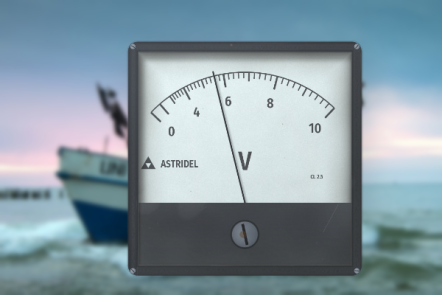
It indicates **5.6** V
